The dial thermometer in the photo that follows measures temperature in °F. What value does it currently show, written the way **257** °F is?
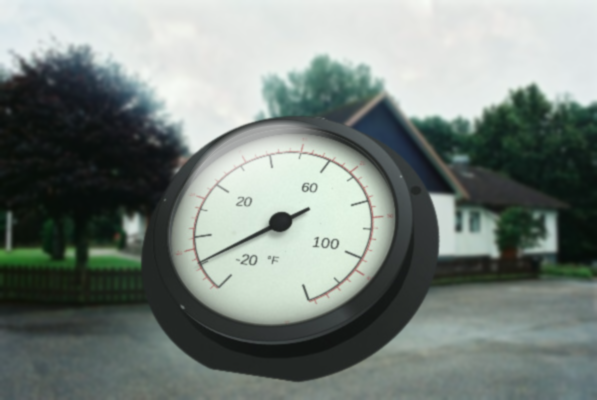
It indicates **-10** °F
